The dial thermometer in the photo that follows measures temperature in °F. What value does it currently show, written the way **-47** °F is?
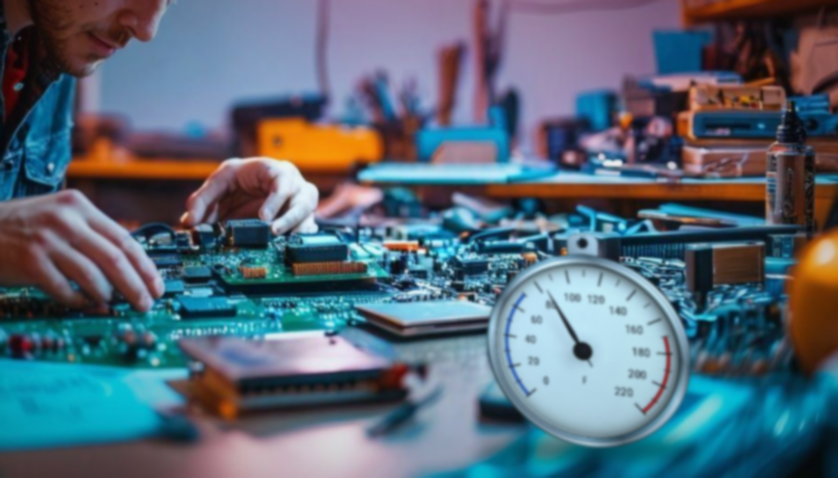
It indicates **85** °F
